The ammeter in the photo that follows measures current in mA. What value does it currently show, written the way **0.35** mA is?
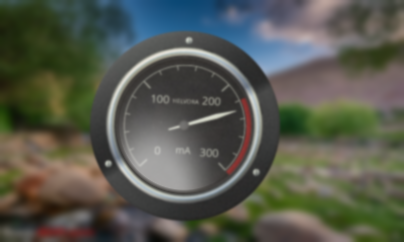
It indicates **230** mA
